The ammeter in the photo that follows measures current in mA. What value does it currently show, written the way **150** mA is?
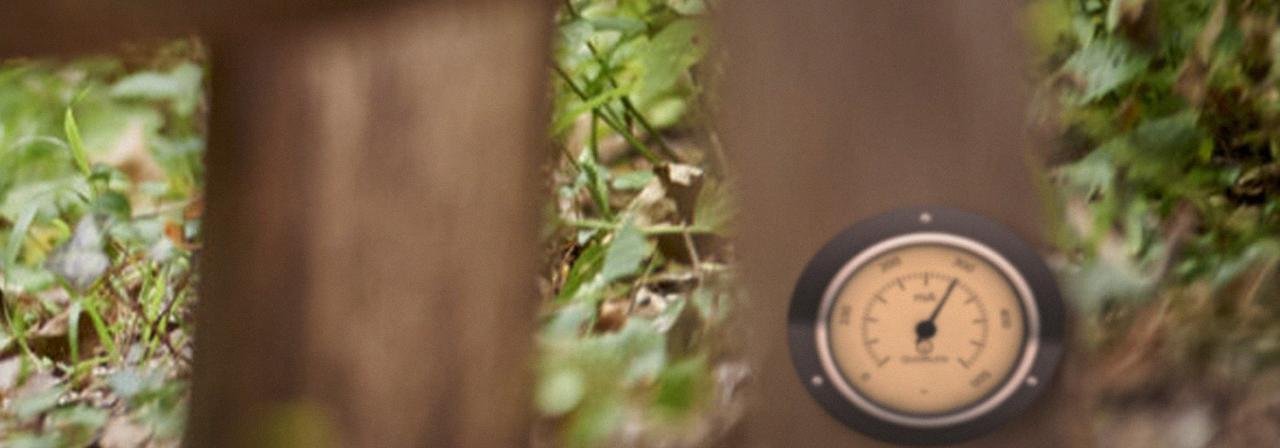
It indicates **300** mA
